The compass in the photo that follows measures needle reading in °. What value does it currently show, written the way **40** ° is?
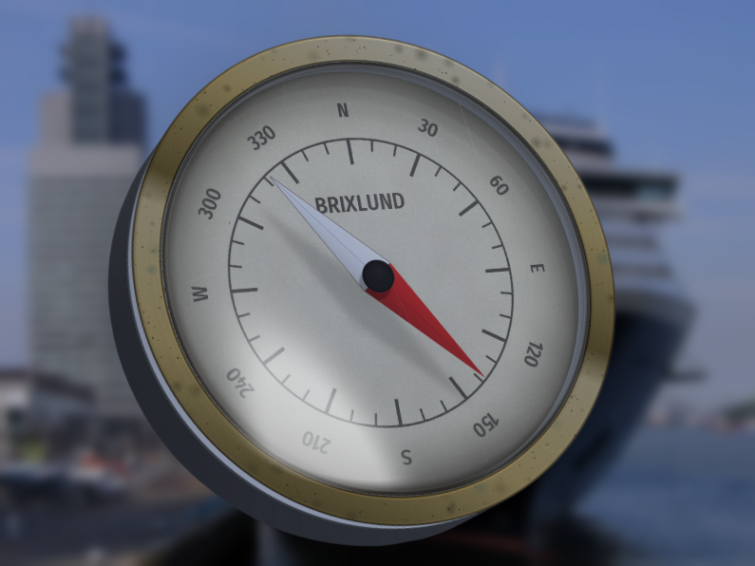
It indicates **140** °
